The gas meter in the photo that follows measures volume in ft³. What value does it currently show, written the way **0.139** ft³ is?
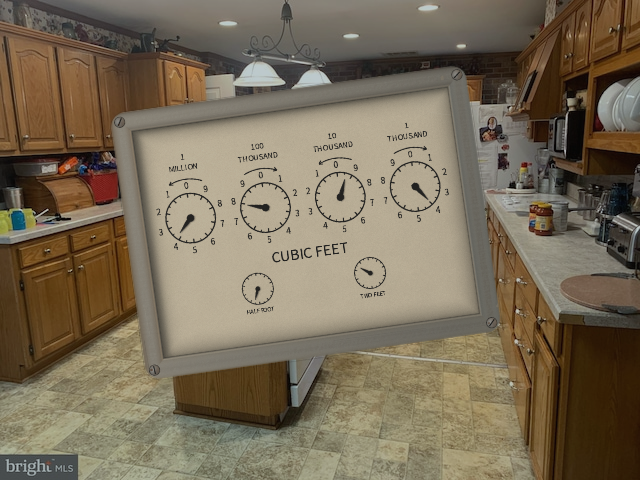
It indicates **379400** ft³
